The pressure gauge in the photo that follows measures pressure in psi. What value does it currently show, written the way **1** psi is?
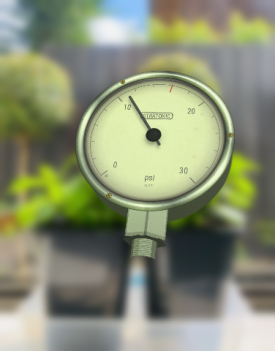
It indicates **11** psi
